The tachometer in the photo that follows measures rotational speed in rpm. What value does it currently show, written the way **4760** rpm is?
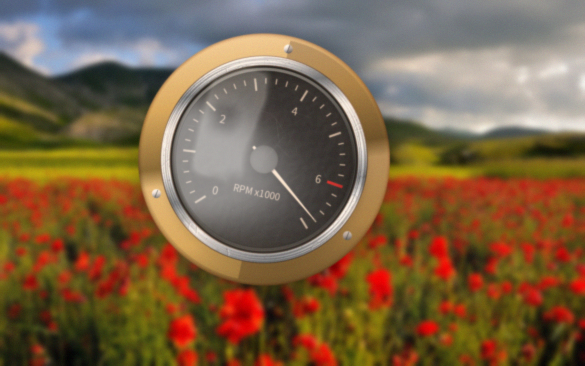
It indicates **6800** rpm
